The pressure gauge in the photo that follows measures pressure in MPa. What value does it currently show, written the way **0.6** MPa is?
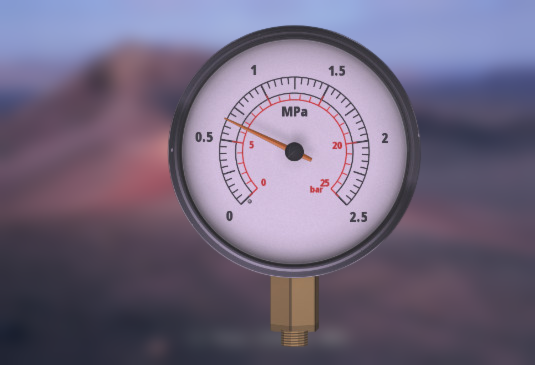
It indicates **0.65** MPa
